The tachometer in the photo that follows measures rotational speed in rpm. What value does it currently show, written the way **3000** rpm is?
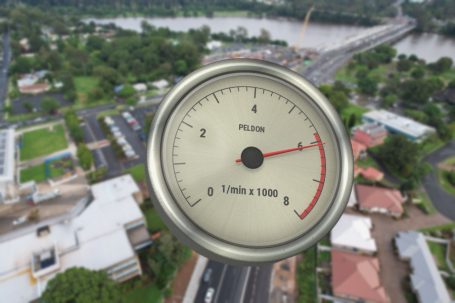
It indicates **6100** rpm
